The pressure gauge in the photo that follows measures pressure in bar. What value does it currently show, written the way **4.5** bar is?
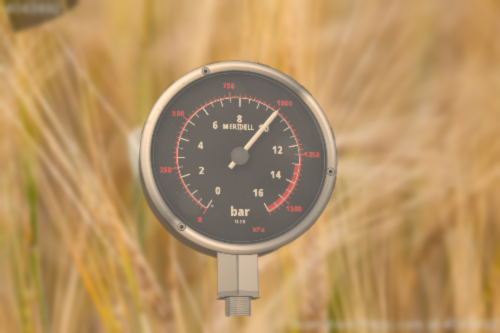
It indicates **10** bar
